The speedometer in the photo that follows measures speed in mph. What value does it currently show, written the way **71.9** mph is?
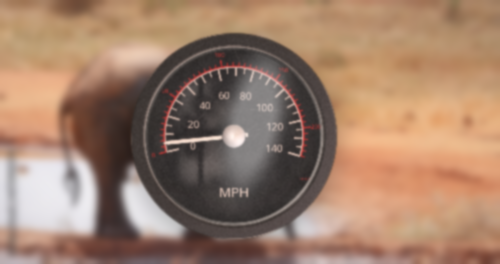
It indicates **5** mph
